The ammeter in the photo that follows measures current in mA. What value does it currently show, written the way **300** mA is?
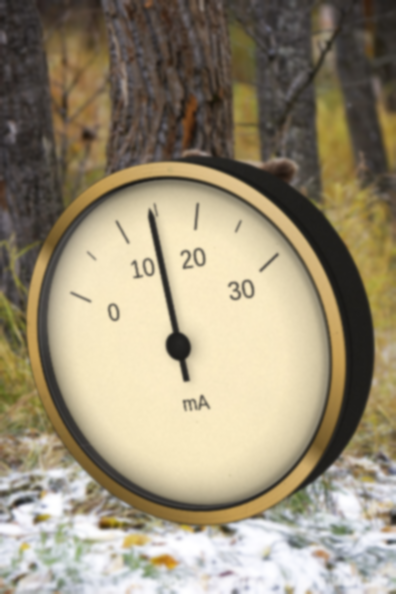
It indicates **15** mA
